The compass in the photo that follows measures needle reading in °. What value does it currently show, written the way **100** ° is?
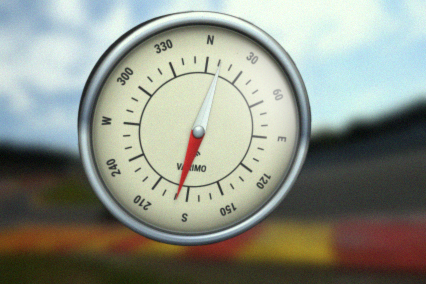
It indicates **190** °
